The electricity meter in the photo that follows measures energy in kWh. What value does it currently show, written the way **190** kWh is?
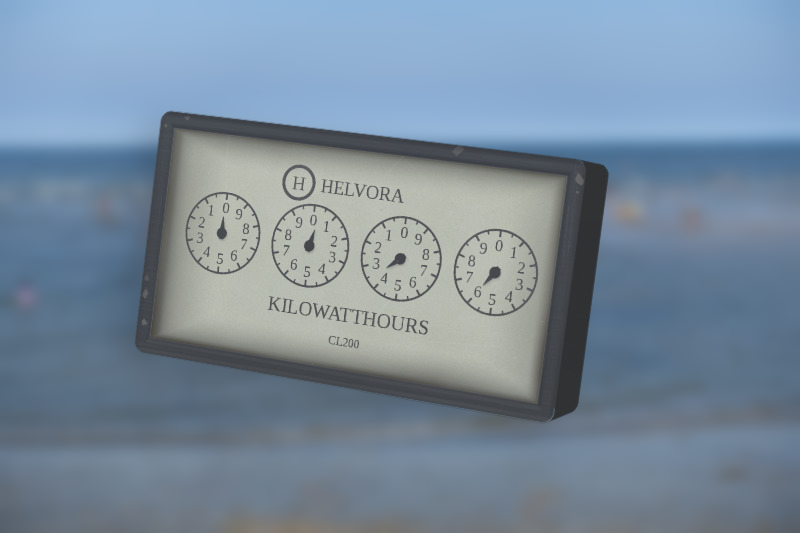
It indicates **36** kWh
